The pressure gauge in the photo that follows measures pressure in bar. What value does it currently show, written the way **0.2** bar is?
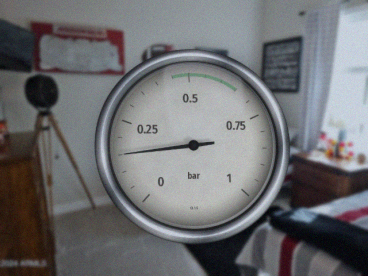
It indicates **0.15** bar
